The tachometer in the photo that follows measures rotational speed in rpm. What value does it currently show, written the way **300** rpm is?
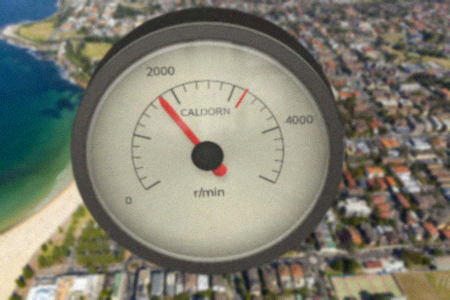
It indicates **1800** rpm
